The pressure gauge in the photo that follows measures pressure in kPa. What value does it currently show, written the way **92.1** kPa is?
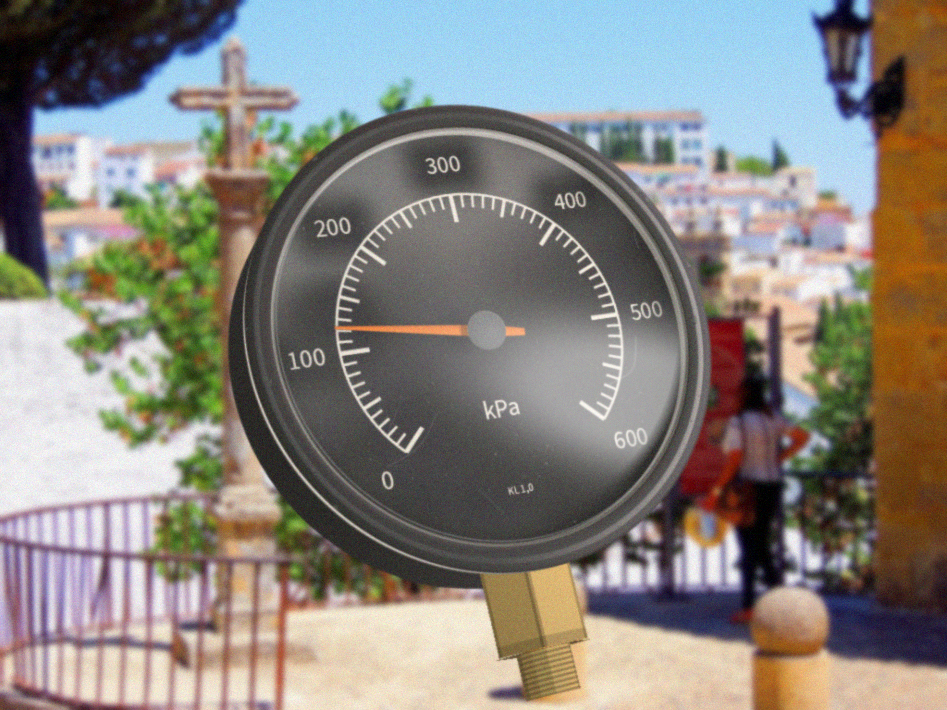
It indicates **120** kPa
